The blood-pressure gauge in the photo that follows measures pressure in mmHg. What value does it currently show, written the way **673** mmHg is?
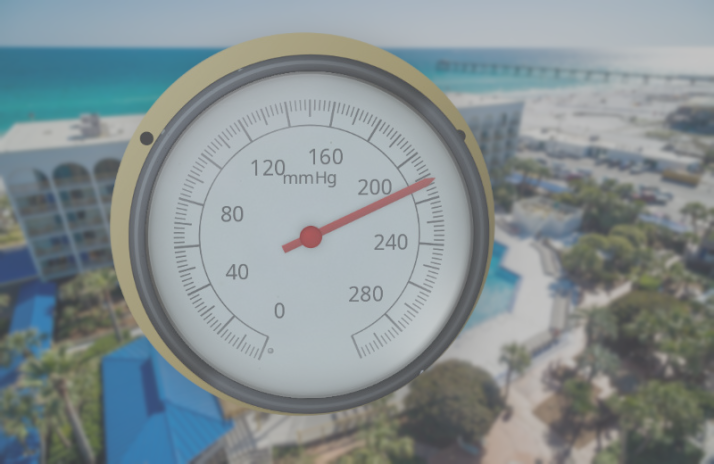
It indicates **212** mmHg
